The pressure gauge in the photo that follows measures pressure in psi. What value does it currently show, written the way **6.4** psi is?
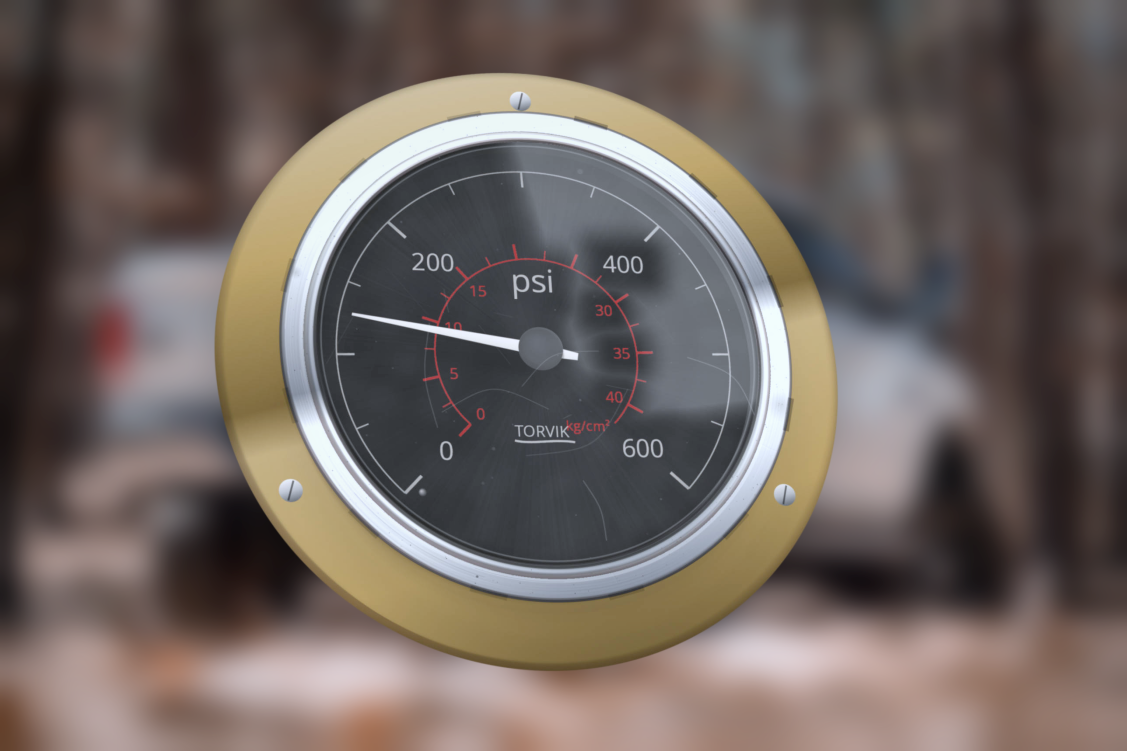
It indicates **125** psi
